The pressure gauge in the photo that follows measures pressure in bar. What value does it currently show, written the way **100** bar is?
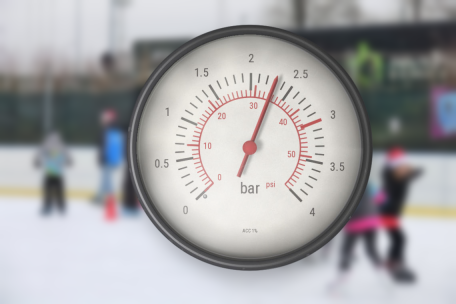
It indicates **2.3** bar
